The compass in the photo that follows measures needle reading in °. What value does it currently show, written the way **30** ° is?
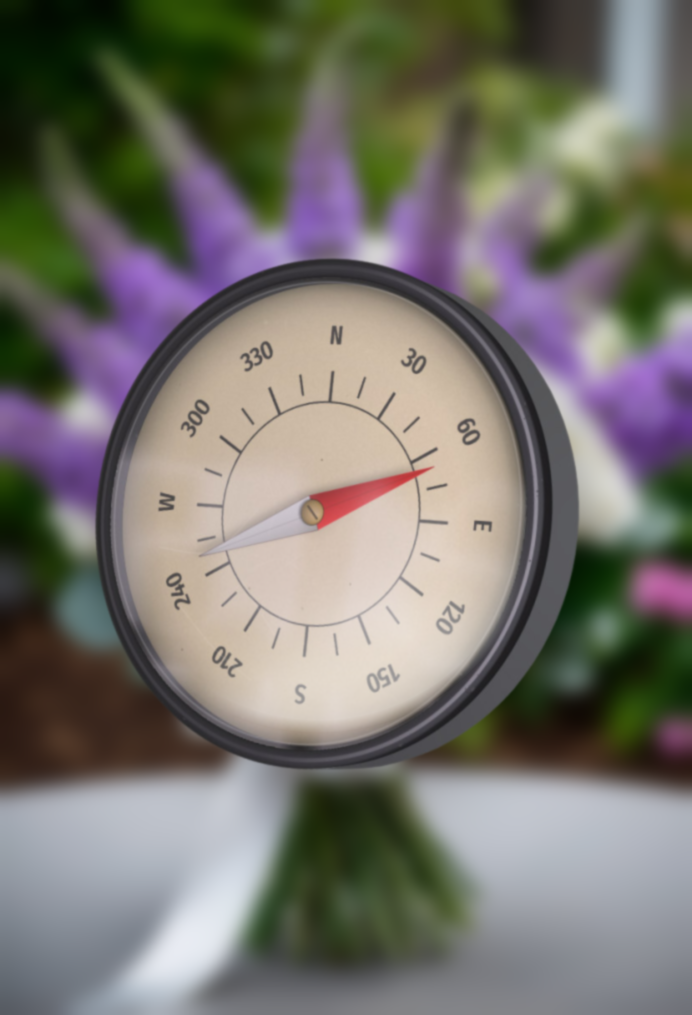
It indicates **67.5** °
